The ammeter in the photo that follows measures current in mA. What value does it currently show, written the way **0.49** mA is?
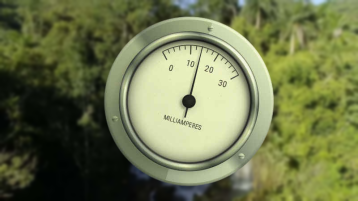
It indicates **14** mA
